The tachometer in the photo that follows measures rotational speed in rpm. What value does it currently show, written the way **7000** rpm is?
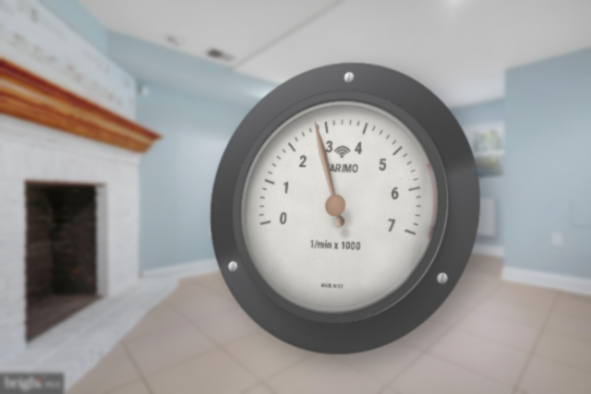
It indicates **2800** rpm
